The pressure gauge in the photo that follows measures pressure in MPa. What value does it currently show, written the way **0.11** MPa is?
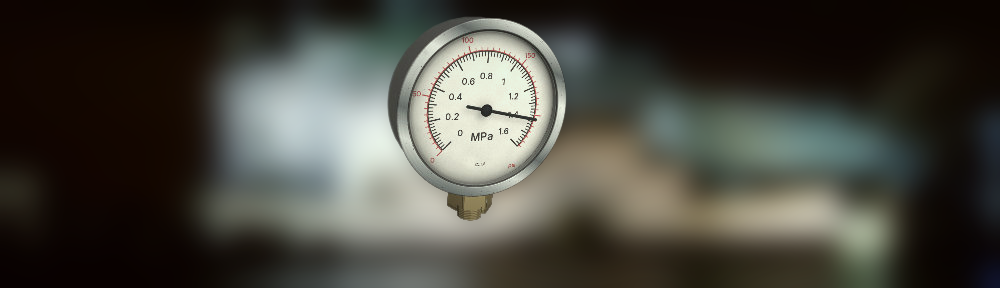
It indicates **1.4** MPa
